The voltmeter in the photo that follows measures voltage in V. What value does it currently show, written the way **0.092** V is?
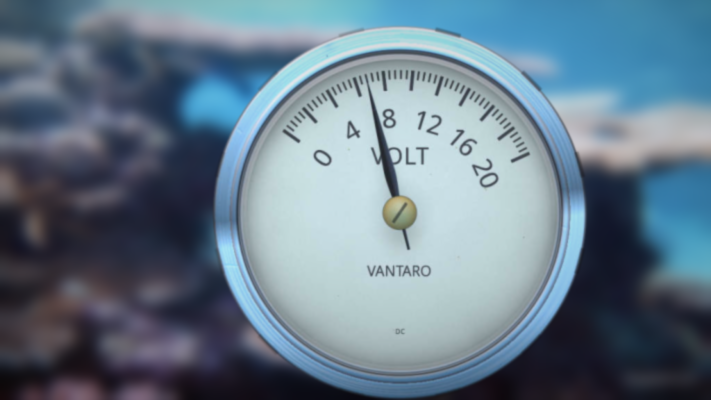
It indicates **6.8** V
